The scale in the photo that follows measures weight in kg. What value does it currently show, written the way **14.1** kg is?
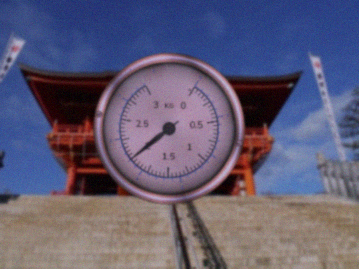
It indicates **2** kg
